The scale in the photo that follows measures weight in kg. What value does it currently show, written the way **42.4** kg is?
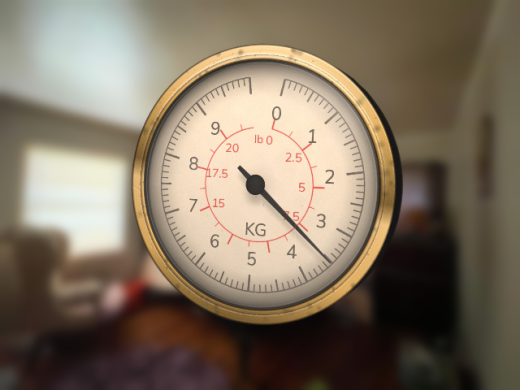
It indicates **3.5** kg
